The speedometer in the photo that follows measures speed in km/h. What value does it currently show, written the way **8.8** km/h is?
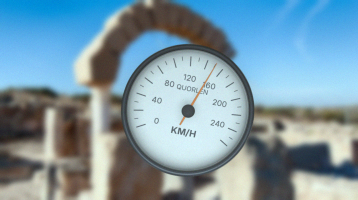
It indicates **150** km/h
